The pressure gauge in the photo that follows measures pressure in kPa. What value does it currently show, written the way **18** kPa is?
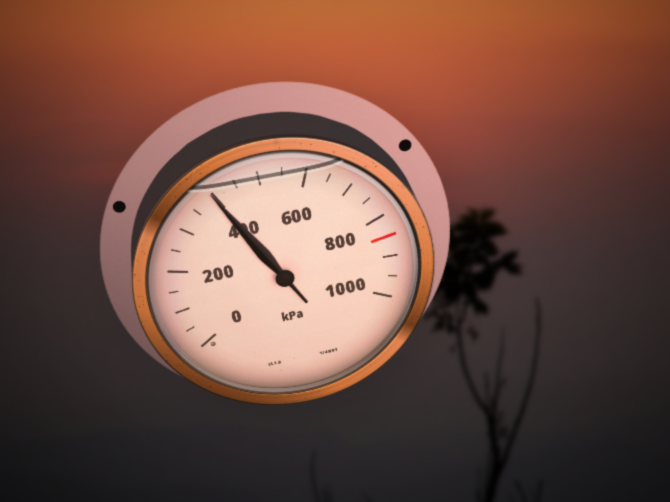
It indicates **400** kPa
